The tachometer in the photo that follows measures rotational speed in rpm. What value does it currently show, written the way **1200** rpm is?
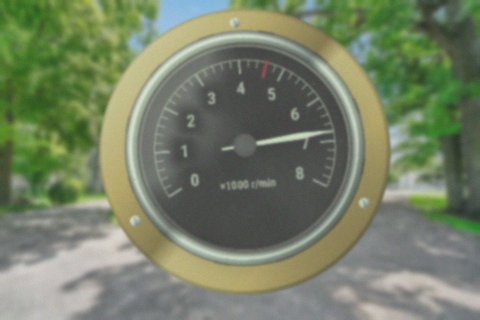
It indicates **6800** rpm
